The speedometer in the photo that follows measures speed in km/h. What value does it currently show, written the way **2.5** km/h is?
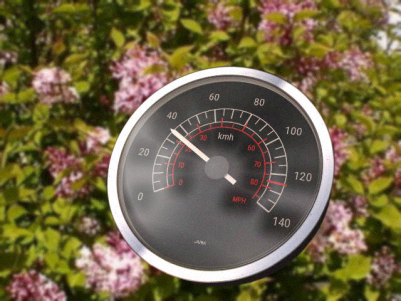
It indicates **35** km/h
